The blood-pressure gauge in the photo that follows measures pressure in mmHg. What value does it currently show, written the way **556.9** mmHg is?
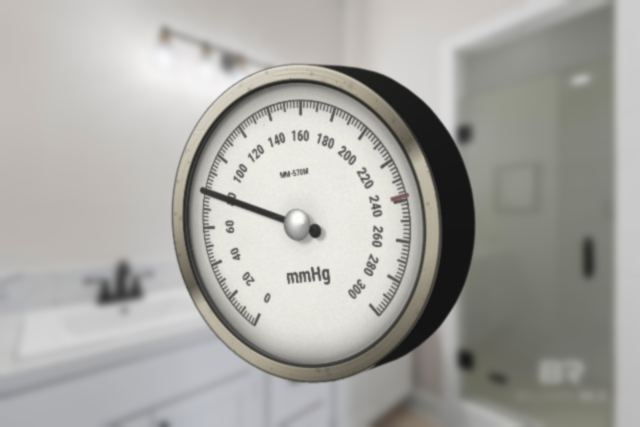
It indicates **80** mmHg
